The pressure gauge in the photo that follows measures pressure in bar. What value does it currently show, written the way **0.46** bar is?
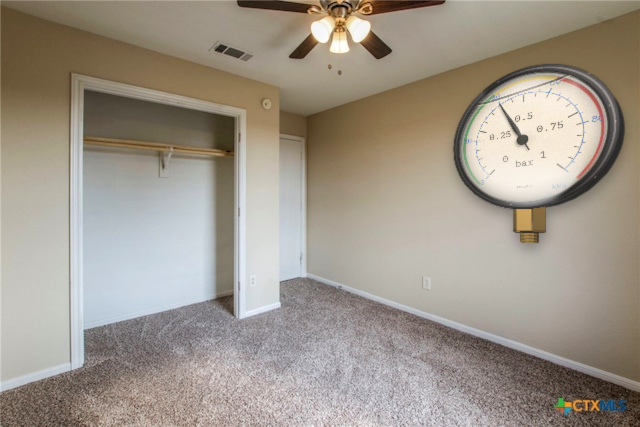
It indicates **0.4** bar
